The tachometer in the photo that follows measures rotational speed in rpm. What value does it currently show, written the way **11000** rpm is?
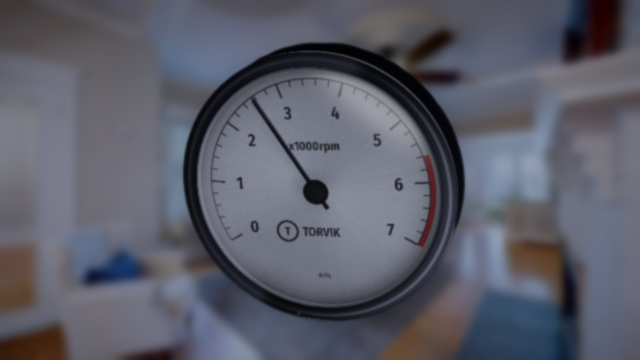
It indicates **2600** rpm
